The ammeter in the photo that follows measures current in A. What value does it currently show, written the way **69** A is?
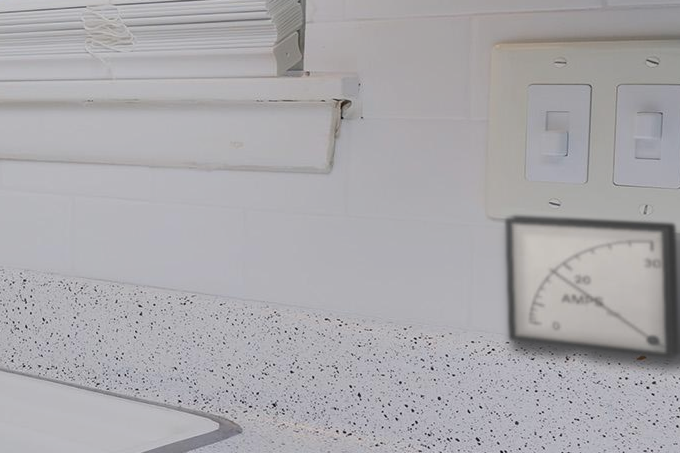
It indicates **18** A
